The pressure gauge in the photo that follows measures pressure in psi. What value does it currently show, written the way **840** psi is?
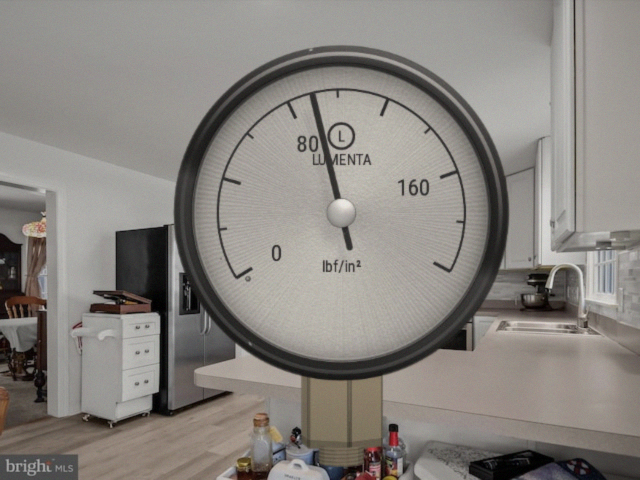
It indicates **90** psi
